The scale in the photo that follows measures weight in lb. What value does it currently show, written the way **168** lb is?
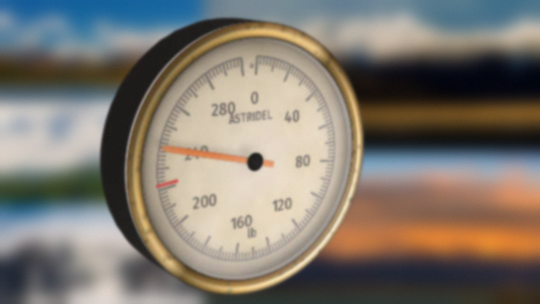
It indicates **240** lb
